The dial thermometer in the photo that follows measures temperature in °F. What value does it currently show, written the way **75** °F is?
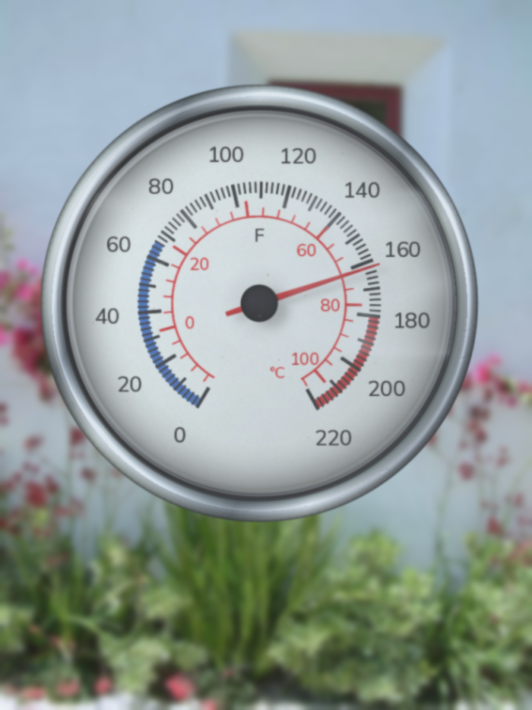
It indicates **162** °F
